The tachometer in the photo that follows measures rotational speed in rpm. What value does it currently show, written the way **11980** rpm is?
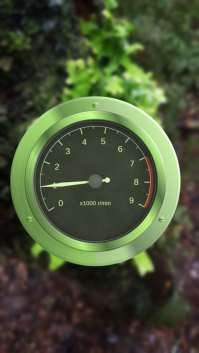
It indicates **1000** rpm
